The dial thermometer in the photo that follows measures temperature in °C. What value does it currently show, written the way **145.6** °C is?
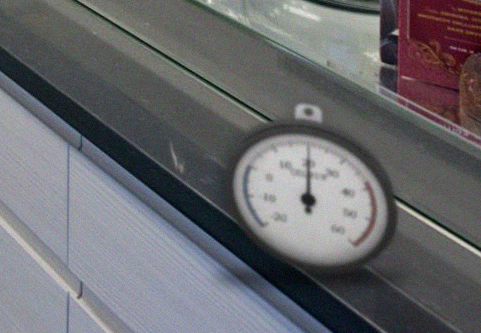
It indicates **20** °C
